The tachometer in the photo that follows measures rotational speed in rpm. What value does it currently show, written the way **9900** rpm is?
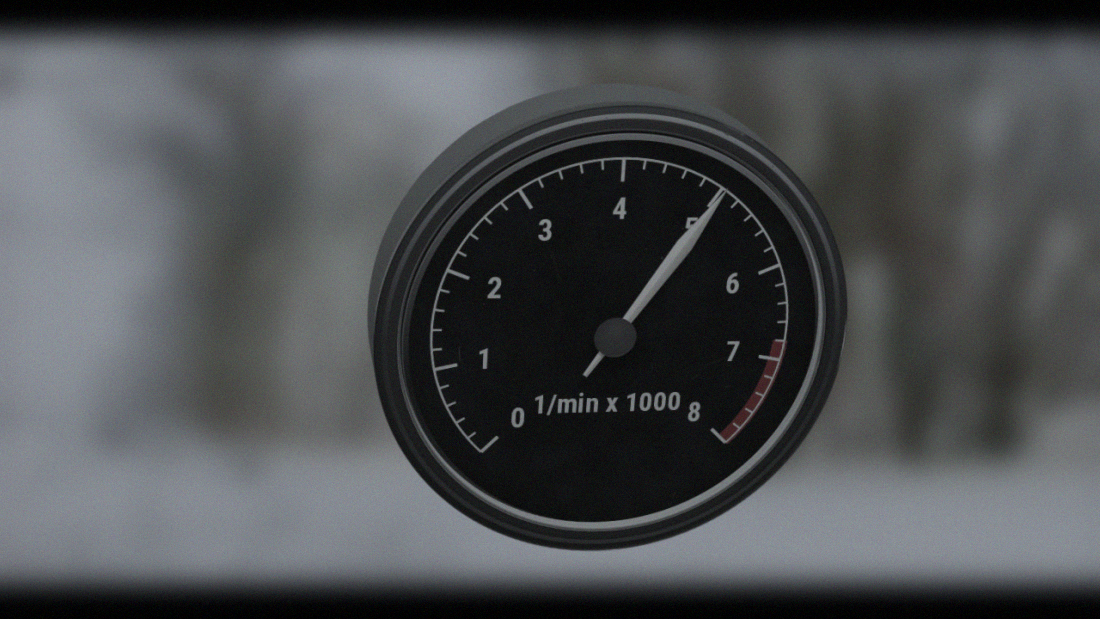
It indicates **5000** rpm
